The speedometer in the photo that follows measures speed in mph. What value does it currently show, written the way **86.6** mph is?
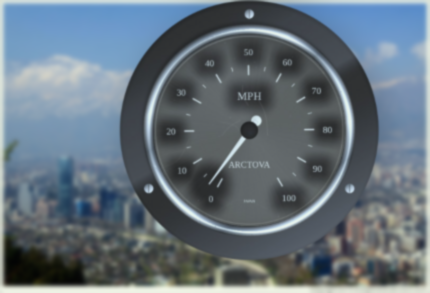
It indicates **2.5** mph
